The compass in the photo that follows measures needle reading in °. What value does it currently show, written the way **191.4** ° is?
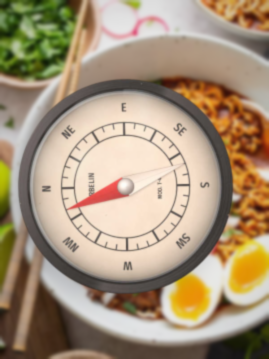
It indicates **340** °
